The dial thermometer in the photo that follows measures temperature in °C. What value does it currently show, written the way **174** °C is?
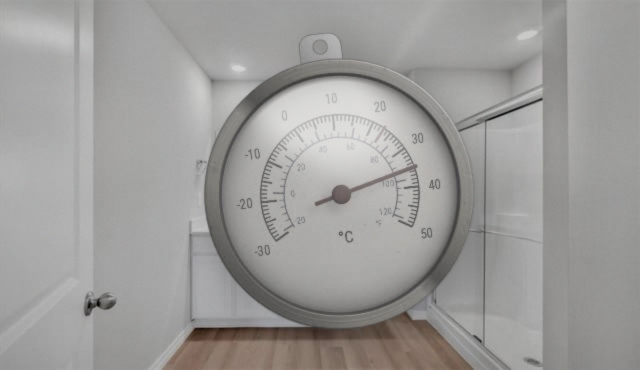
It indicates **35** °C
